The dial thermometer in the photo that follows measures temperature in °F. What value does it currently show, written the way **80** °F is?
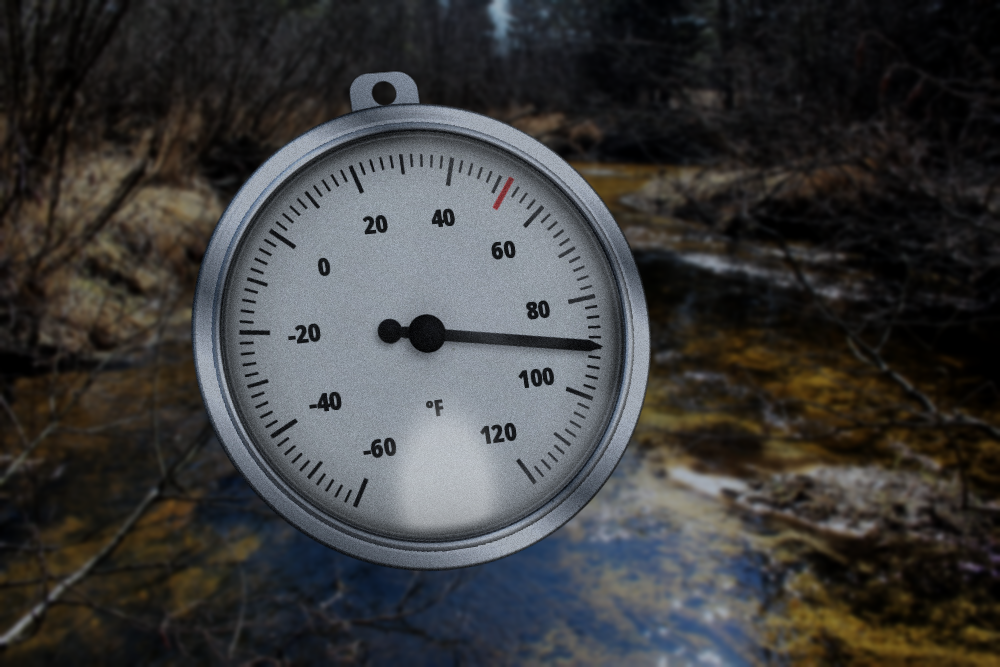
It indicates **90** °F
